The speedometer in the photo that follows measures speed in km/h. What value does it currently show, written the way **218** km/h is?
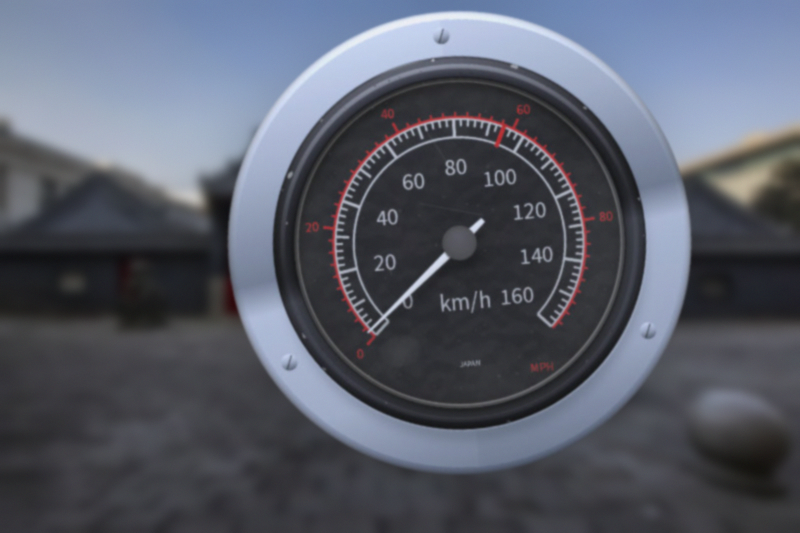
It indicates **2** km/h
